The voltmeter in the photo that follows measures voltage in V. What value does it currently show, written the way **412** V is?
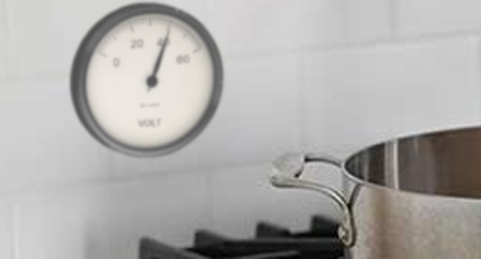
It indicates **40** V
